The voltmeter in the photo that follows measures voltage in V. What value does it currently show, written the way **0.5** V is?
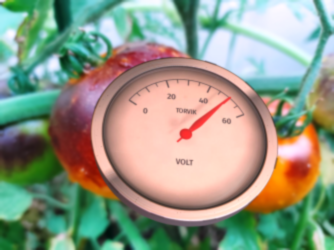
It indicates **50** V
